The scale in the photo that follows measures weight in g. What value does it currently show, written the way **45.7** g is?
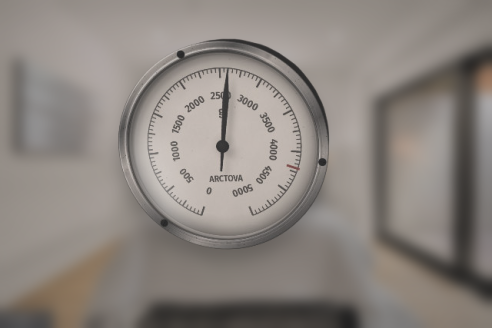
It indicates **2600** g
